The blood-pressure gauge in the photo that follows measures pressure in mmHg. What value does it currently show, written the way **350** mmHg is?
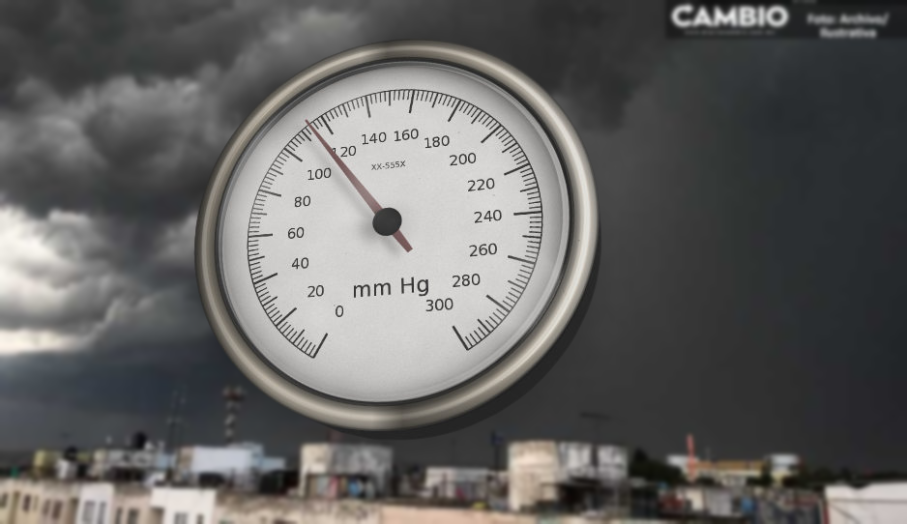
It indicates **114** mmHg
